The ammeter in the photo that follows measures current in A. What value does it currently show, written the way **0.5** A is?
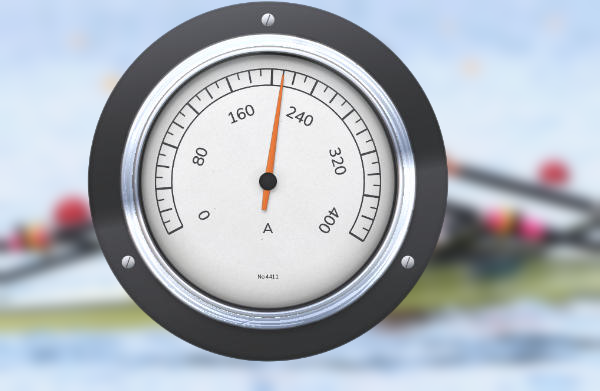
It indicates **210** A
